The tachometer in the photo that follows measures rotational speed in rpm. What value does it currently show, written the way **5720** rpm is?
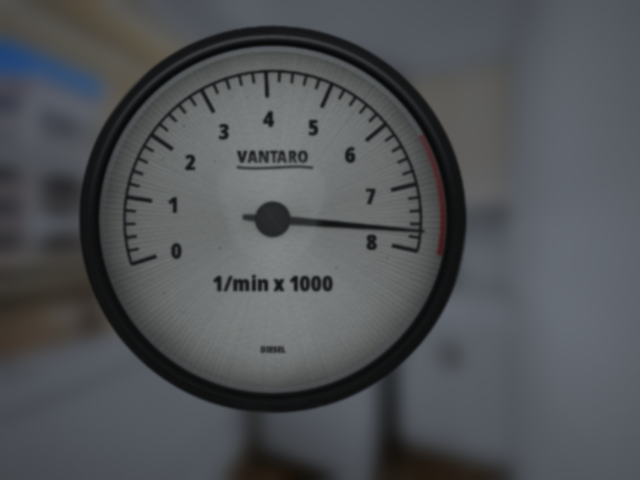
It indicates **7700** rpm
